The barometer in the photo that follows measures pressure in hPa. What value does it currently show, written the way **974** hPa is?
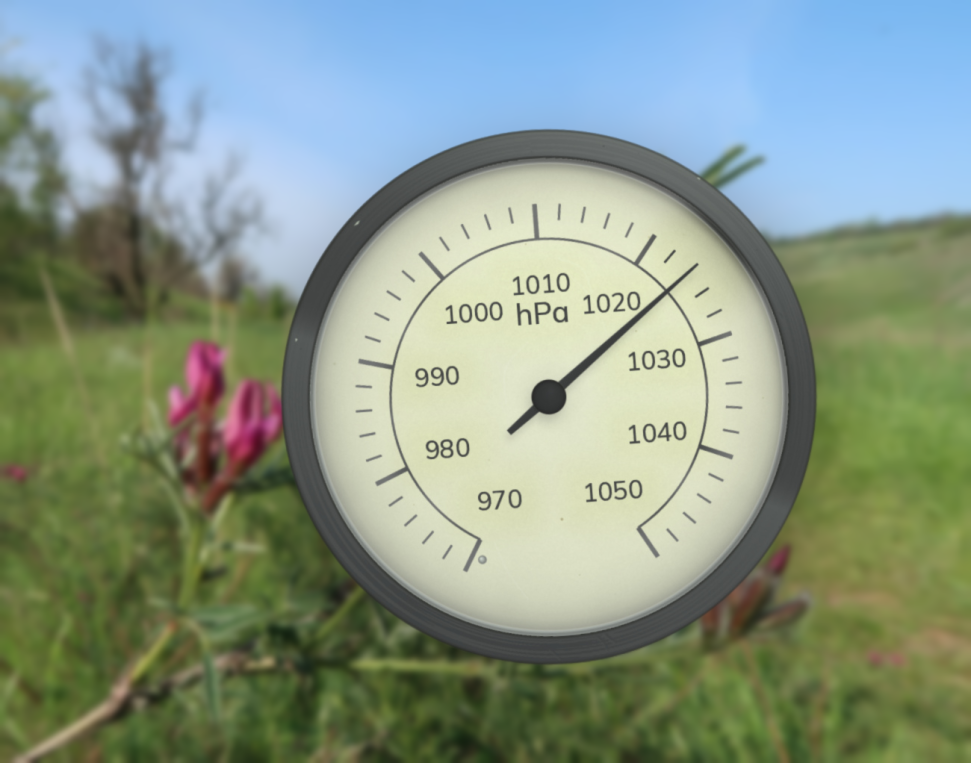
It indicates **1024** hPa
